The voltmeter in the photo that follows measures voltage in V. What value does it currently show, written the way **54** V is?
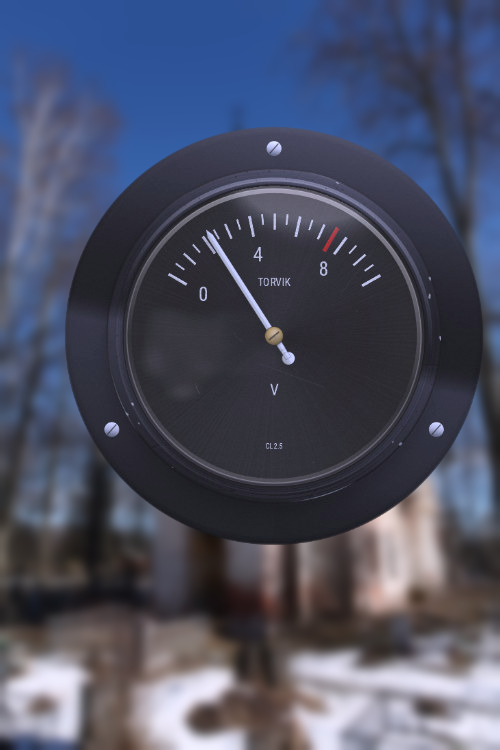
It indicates **2.25** V
